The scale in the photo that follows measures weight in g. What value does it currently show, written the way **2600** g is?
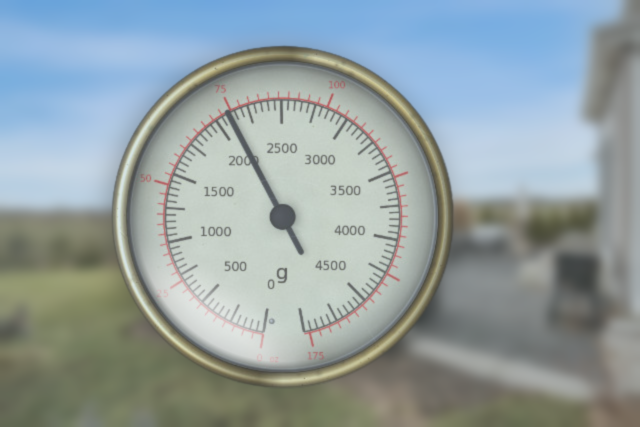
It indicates **2100** g
